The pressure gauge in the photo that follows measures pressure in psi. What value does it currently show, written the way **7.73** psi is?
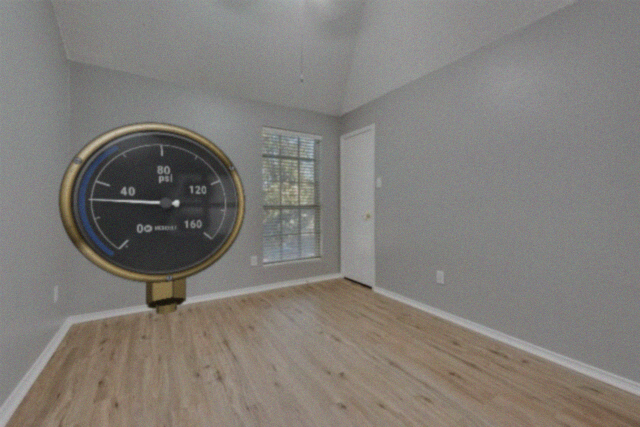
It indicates **30** psi
